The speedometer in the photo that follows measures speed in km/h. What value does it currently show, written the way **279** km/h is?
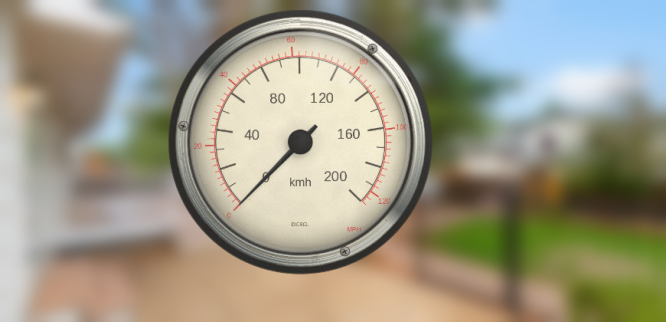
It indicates **0** km/h
